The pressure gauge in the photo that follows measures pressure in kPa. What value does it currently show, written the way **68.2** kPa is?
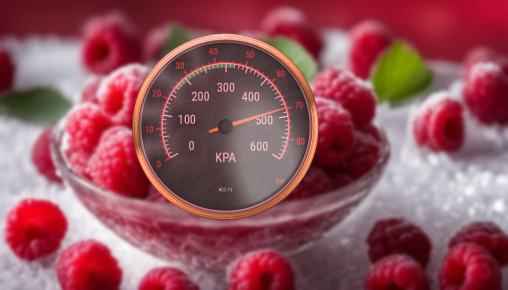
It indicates **480** kPa
